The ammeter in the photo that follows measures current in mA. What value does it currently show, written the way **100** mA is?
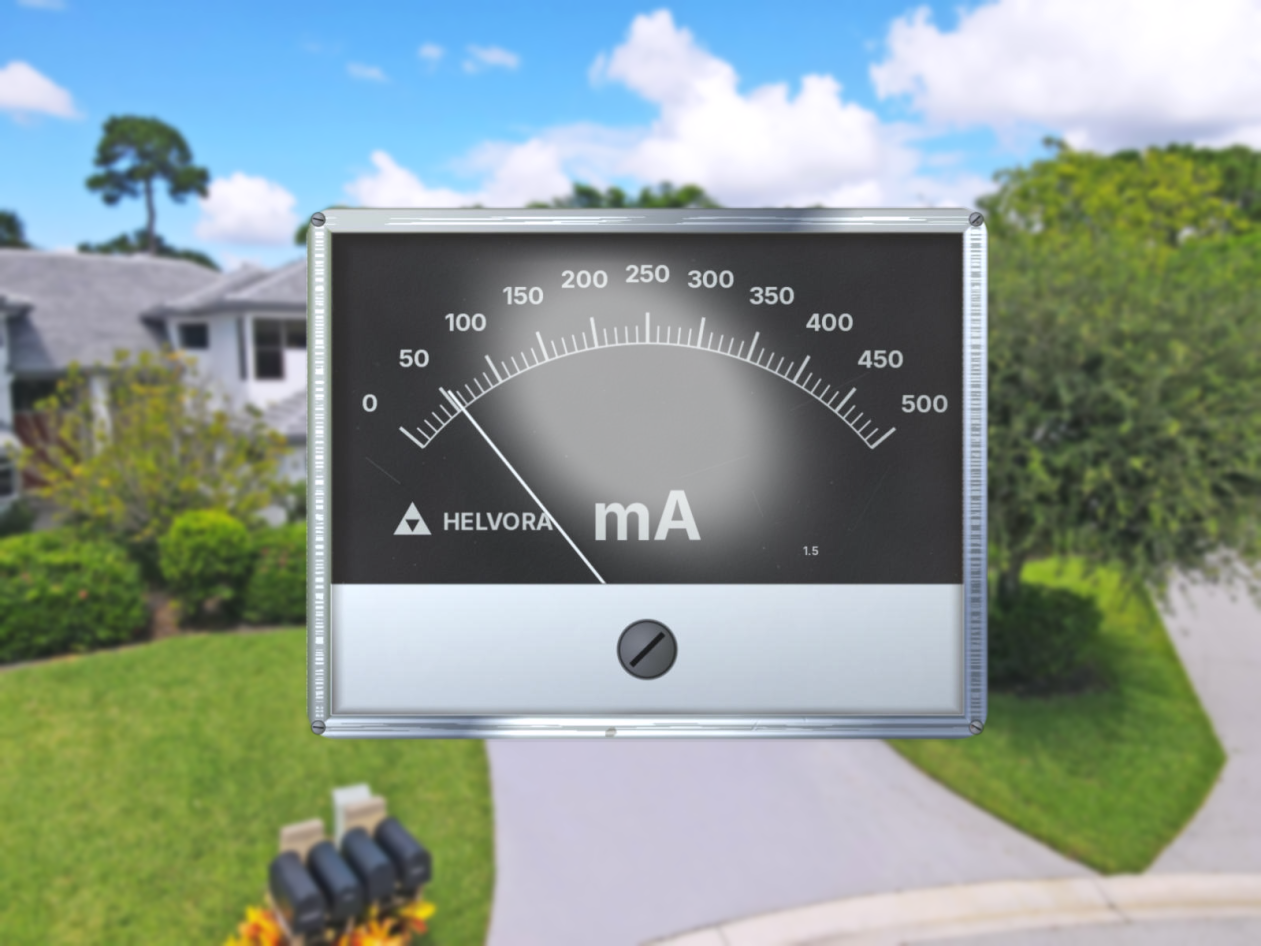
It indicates **55** mA
